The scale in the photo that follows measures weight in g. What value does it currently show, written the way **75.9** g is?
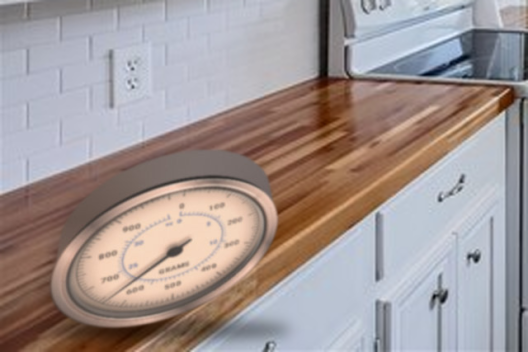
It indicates **650** g
